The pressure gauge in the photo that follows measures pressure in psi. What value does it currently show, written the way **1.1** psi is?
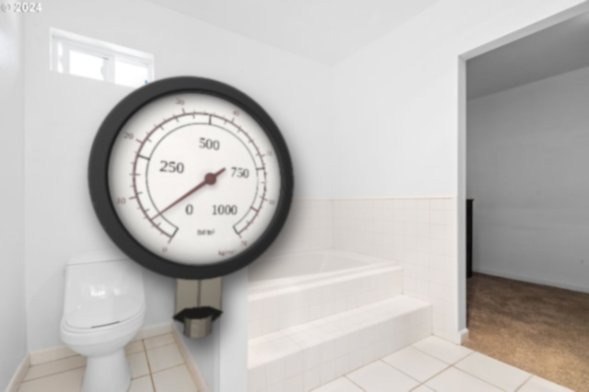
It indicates **75** psi
